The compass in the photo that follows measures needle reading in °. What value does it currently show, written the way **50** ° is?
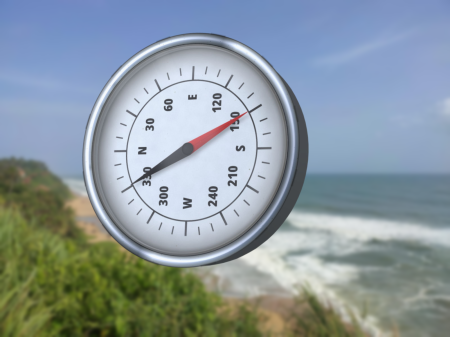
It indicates **150** °
